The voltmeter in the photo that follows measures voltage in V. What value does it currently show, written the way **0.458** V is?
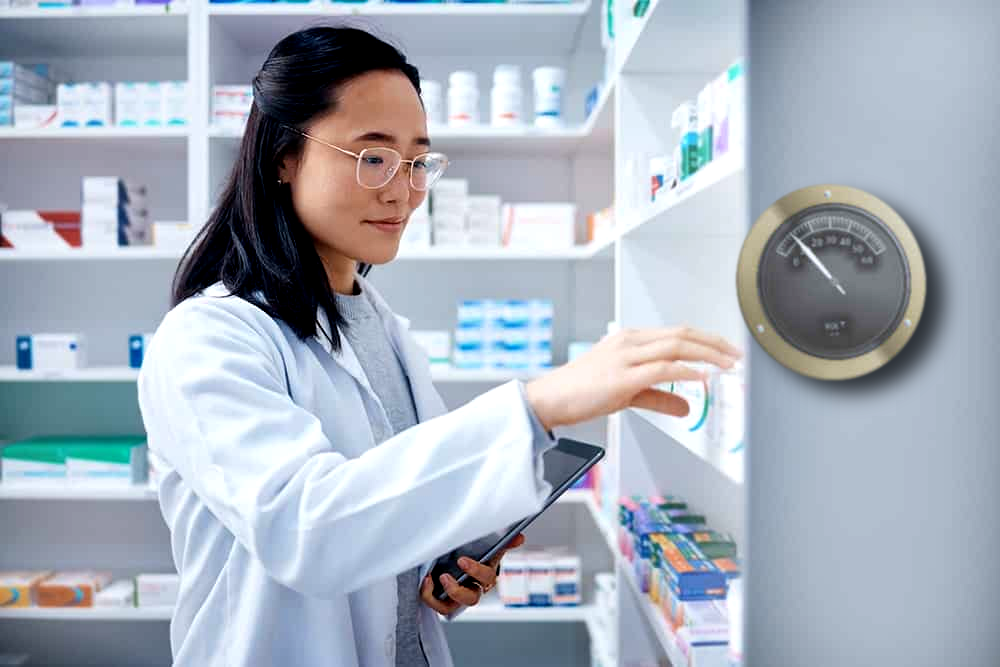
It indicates **10** V
